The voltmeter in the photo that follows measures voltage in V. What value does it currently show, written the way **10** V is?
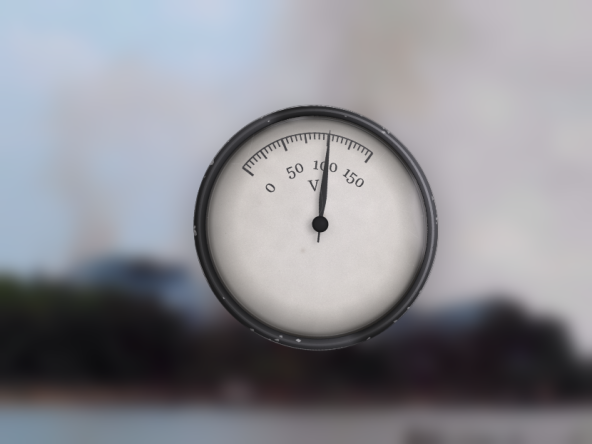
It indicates **100** V
